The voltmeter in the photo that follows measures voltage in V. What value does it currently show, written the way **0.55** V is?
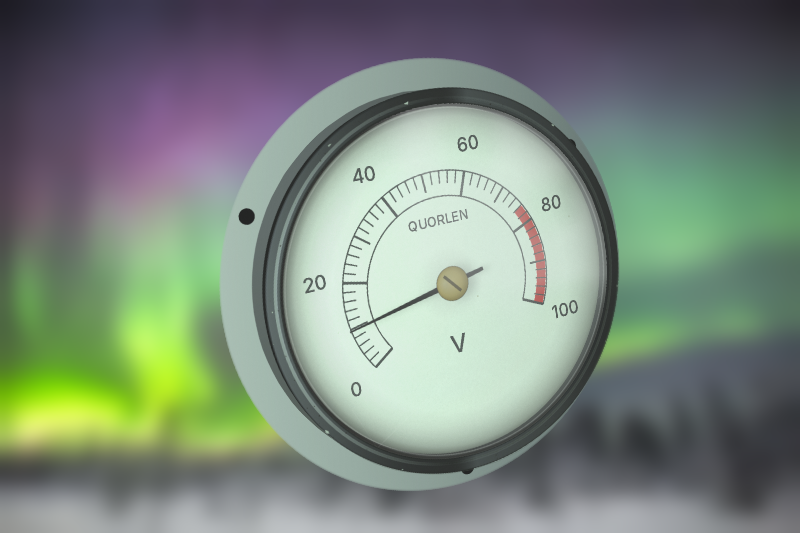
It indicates **10** V
